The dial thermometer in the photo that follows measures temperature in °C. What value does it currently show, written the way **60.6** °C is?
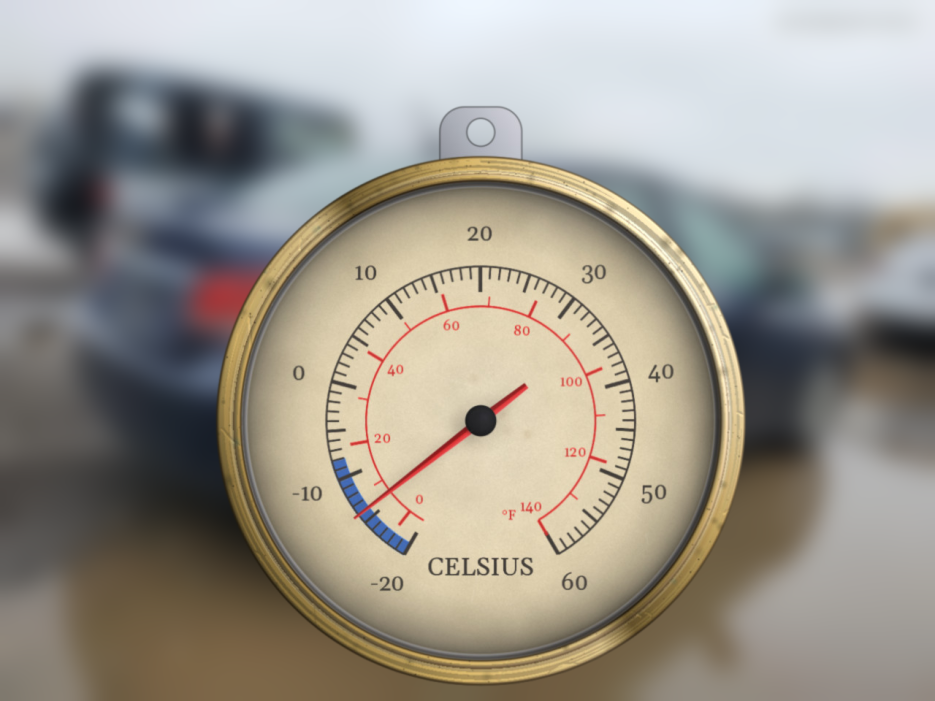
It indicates **-14** °C
